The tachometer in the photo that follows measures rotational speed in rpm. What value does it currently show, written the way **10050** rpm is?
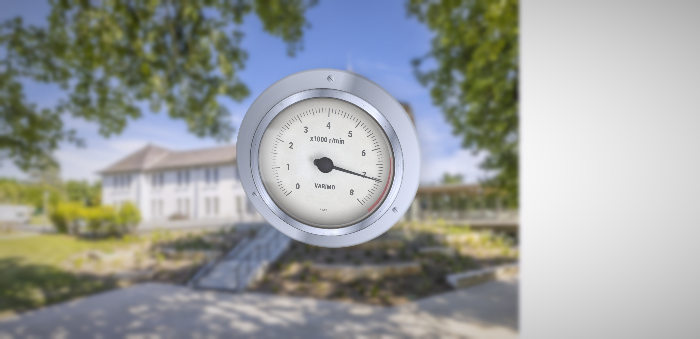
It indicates **7000** rpm
